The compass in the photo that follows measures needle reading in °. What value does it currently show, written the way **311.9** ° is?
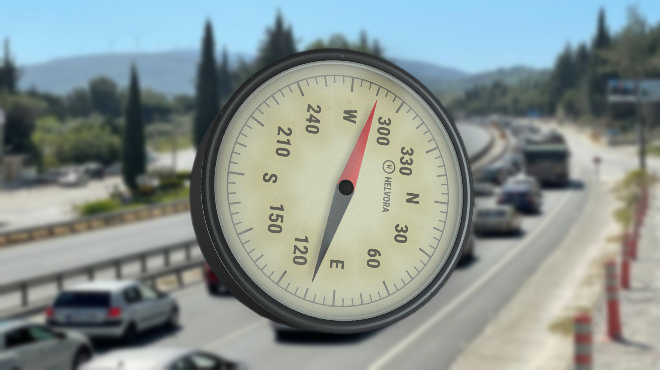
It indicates **285** °
